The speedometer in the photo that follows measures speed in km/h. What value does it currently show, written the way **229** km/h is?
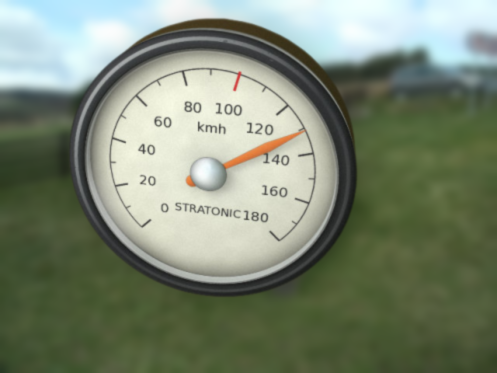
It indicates **130** km/h
